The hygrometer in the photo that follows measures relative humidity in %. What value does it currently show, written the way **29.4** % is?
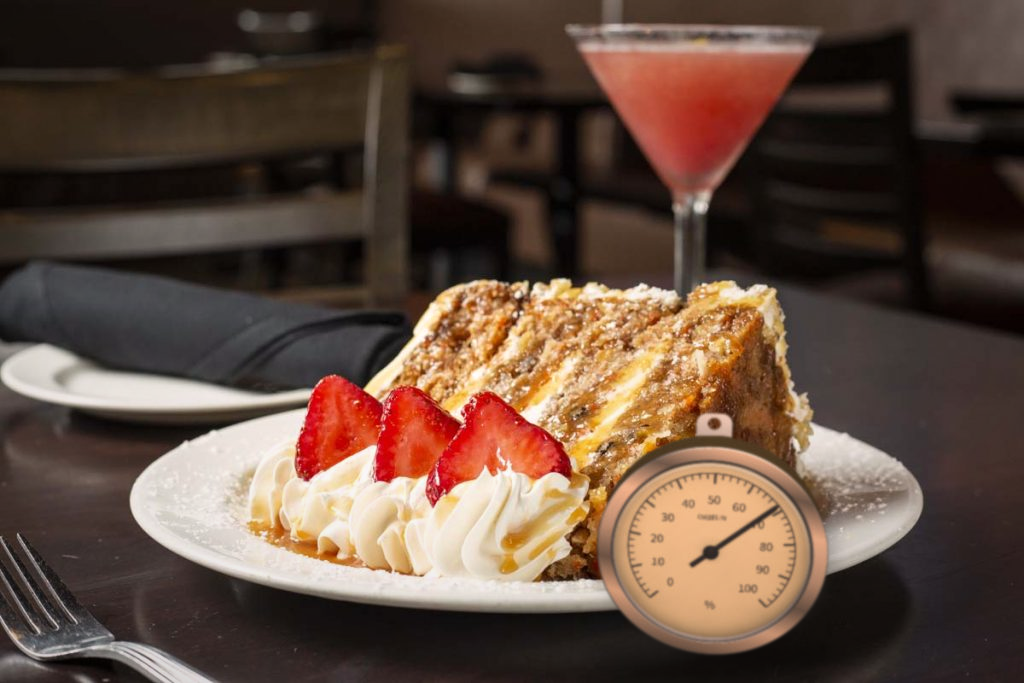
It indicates **68** %
